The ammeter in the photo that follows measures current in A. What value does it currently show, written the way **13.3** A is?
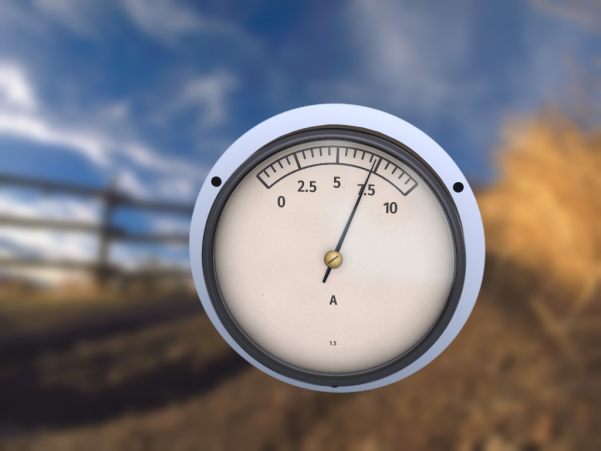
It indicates **7.25** A
